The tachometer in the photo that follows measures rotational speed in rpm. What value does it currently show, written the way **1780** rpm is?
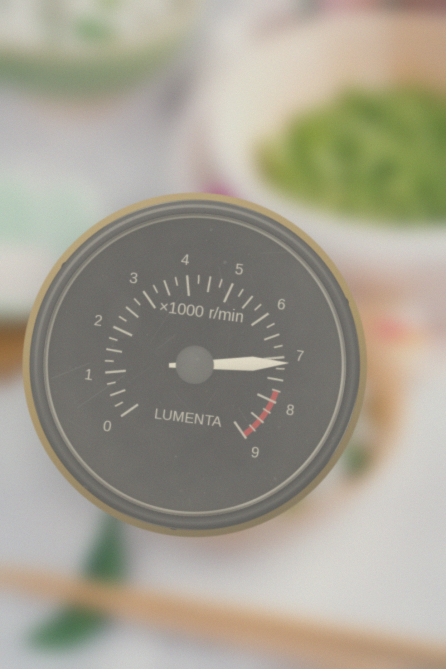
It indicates **7125** rpm
